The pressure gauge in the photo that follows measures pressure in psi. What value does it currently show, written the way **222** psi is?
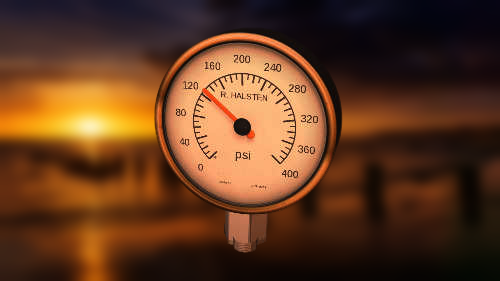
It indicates **130** psi
